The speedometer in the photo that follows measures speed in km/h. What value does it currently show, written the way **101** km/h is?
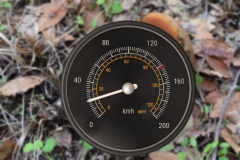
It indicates **20** km/h
